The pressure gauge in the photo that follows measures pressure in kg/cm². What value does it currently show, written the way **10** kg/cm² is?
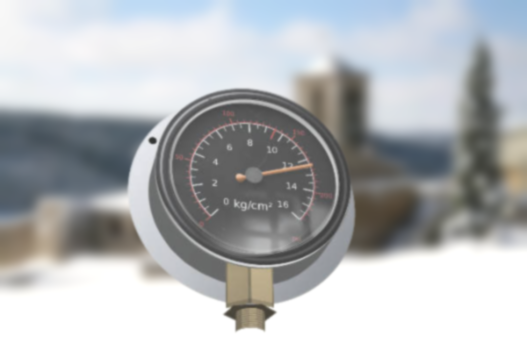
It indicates **12.5** kg/cm²
